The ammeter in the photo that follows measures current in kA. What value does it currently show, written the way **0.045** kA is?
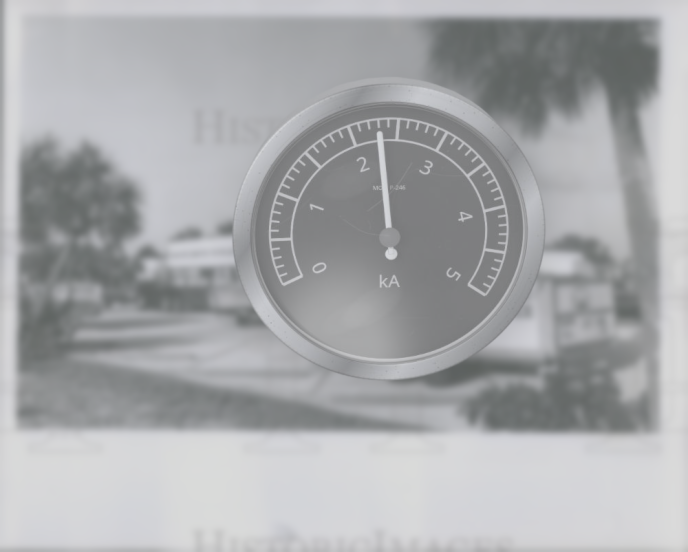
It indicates **2.3** kA
